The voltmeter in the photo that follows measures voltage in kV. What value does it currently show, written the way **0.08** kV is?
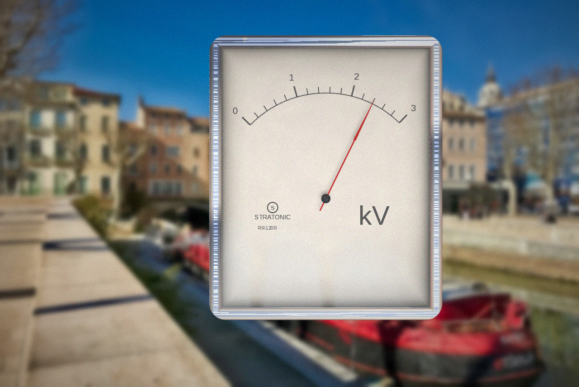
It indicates **2.4** kV
